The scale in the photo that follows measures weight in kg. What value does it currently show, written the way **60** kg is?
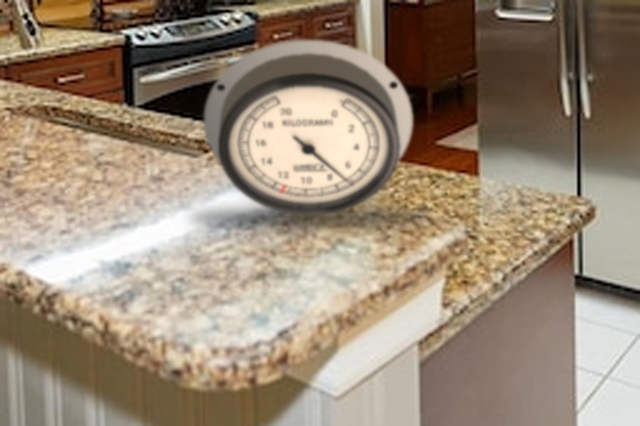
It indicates **7** kg
